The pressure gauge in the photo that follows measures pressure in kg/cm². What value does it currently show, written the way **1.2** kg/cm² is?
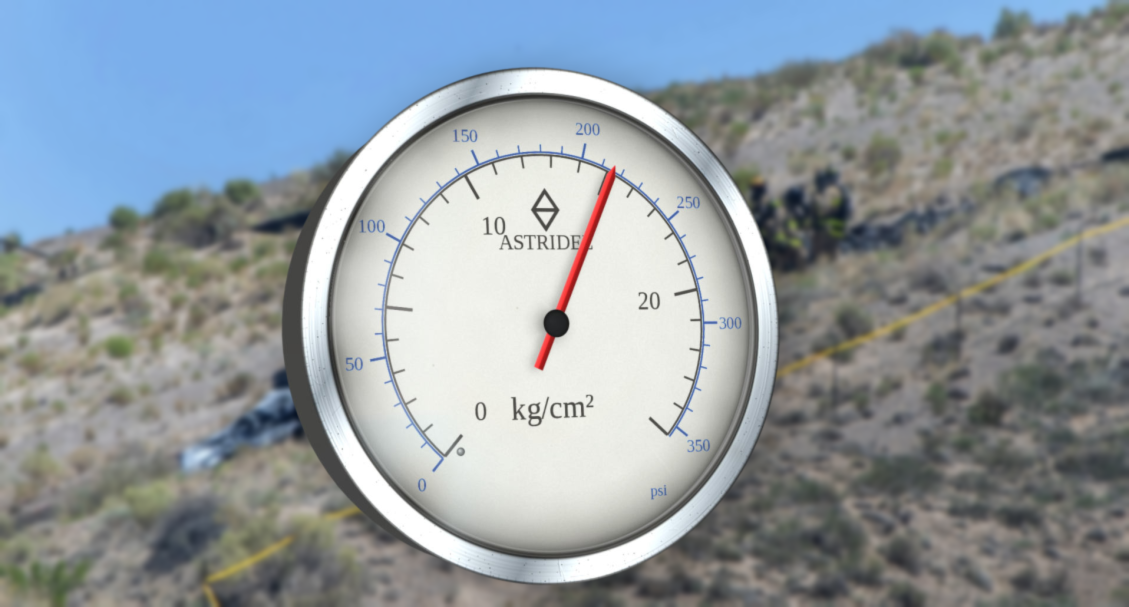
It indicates **15** kg/cm²
